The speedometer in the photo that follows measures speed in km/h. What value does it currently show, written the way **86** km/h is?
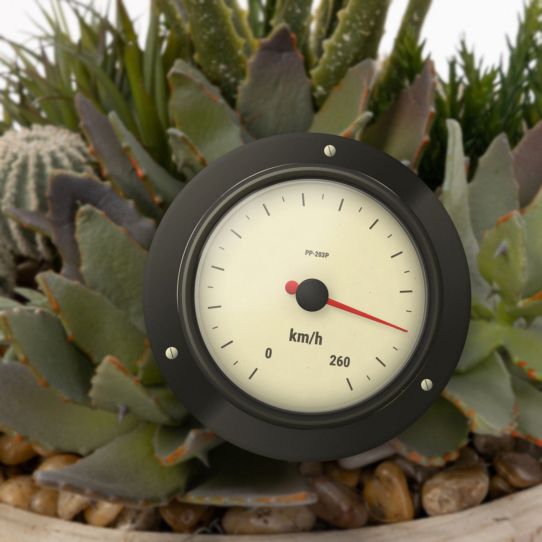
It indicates **220** km/h
